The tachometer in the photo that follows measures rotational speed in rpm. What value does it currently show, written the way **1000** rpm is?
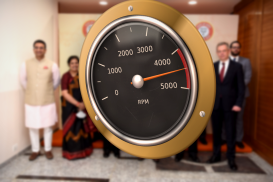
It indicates **4500** rpm
